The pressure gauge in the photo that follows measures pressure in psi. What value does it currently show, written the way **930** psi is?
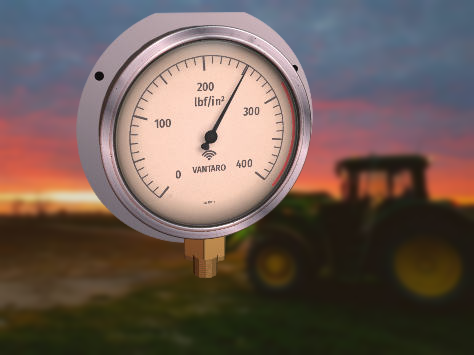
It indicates **250** psi
